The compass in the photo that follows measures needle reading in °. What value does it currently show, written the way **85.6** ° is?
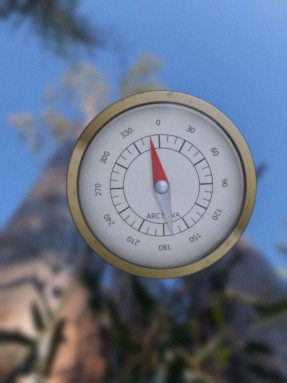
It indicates **350** °
